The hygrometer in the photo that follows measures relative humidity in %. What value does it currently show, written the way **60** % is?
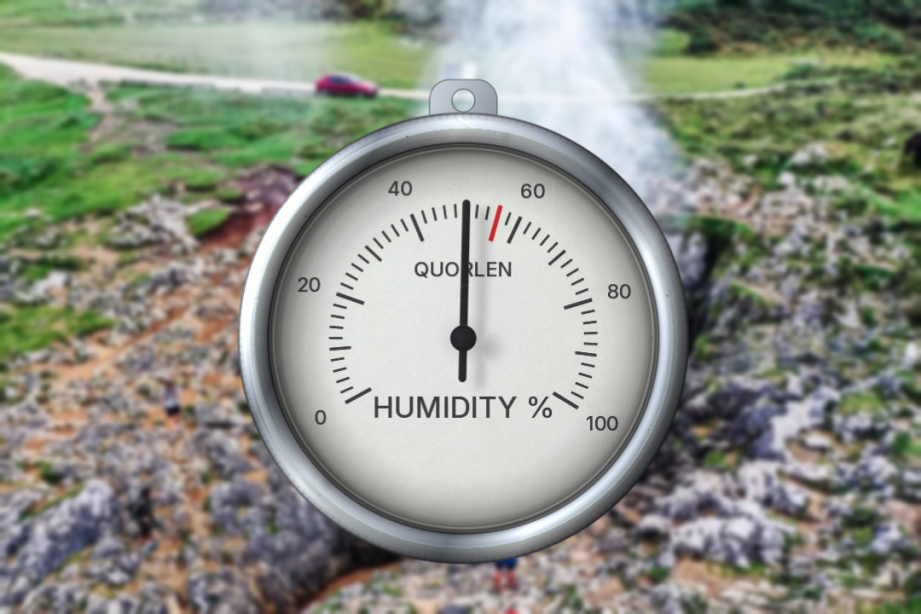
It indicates **50** %
